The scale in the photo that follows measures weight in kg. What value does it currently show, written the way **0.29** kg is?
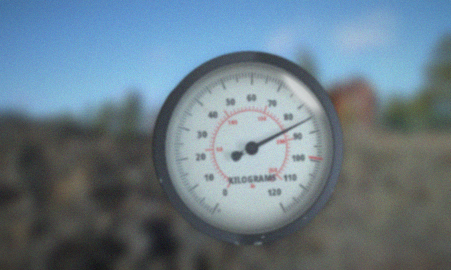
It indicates **85** kg
